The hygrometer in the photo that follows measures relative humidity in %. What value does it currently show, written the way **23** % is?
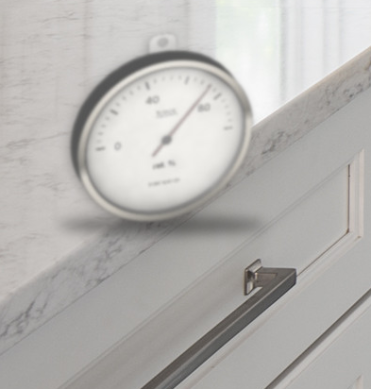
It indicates **72** %
